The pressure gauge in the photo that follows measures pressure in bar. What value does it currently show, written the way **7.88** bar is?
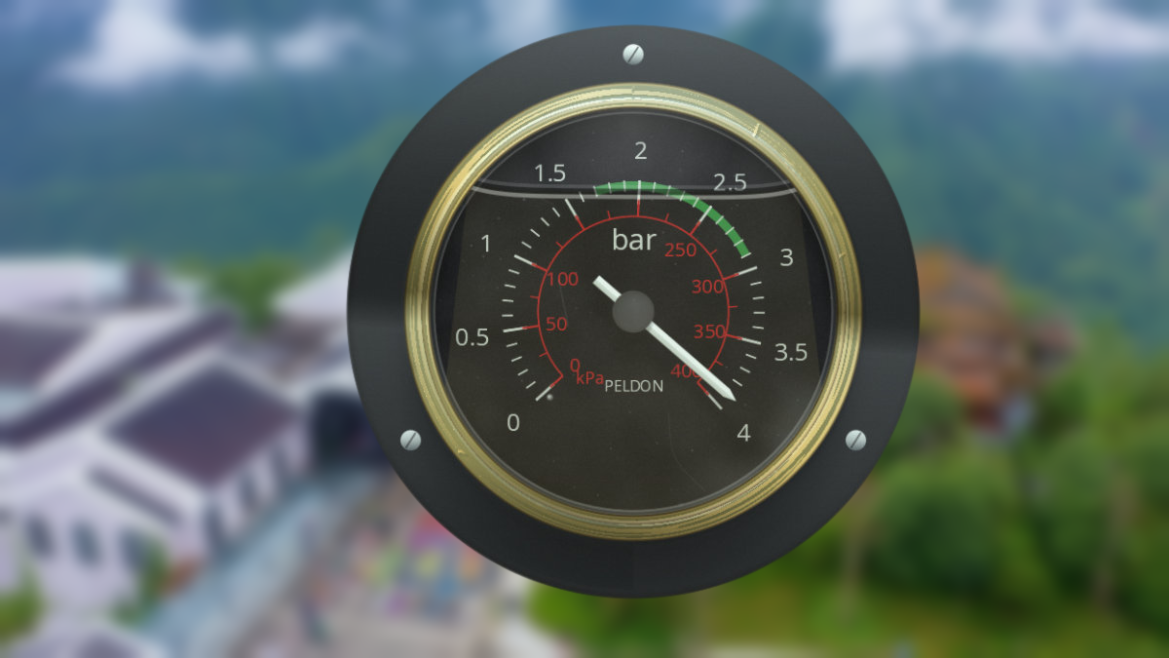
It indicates **3.9** bar
